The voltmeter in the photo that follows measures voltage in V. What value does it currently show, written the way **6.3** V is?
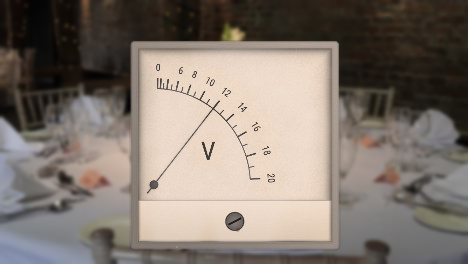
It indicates **12** V
